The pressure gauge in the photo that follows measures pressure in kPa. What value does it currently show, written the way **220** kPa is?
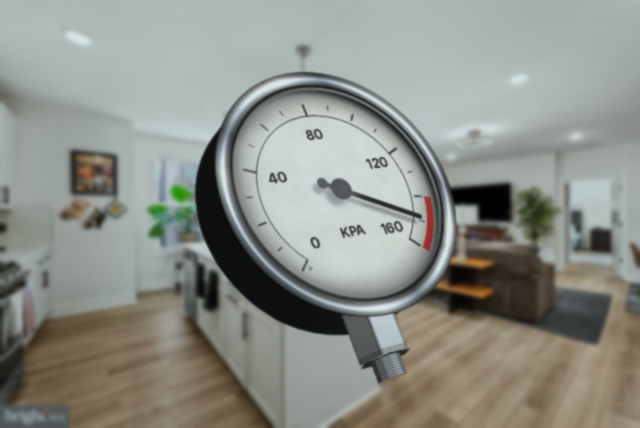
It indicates **150** kPa
